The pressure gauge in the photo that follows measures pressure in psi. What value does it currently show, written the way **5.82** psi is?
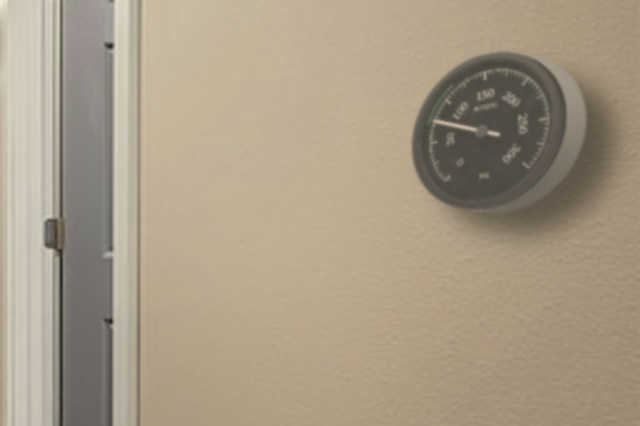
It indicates **75** psi
